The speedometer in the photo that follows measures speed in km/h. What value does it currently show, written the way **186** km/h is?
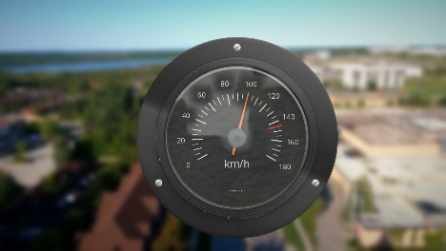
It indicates **100** km/h
